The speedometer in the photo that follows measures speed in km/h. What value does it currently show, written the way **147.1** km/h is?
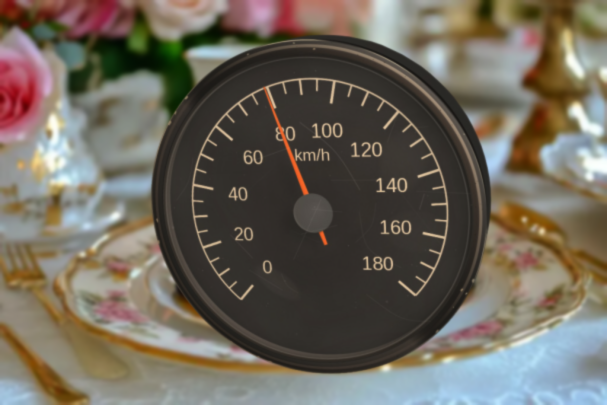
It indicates **80** km/h
